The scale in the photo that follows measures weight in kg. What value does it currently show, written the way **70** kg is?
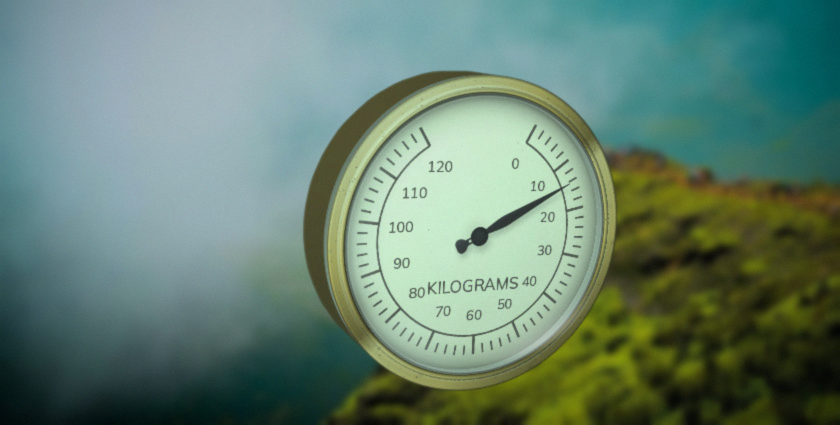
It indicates **14** kg
